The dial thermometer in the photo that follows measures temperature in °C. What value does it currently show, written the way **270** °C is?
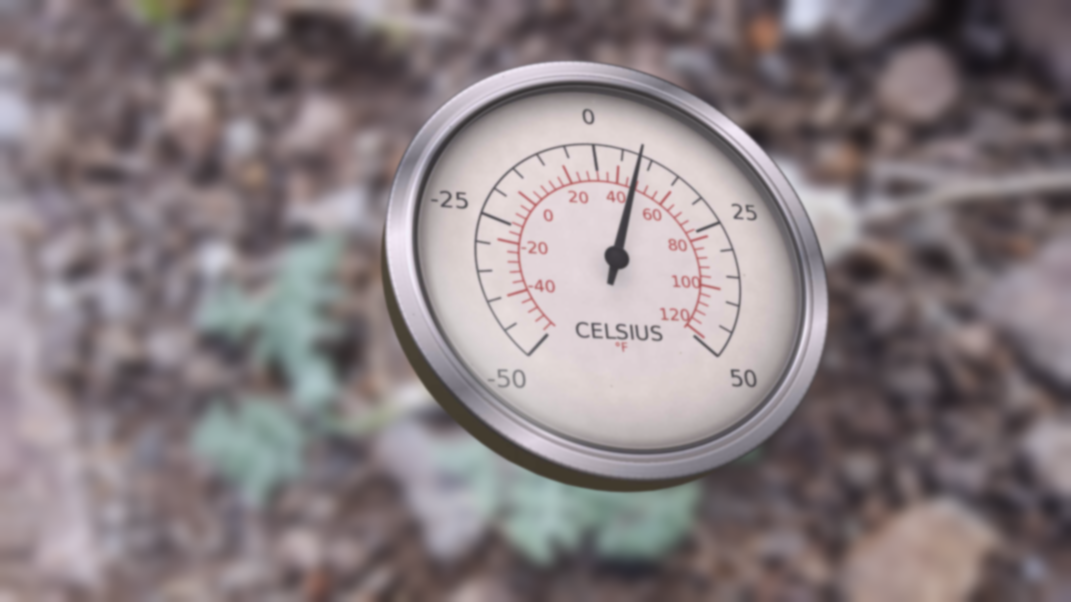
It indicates **7.5** °C
